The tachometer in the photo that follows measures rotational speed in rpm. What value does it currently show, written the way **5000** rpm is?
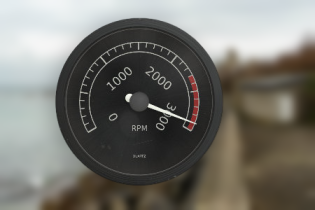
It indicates **2900** rpm
